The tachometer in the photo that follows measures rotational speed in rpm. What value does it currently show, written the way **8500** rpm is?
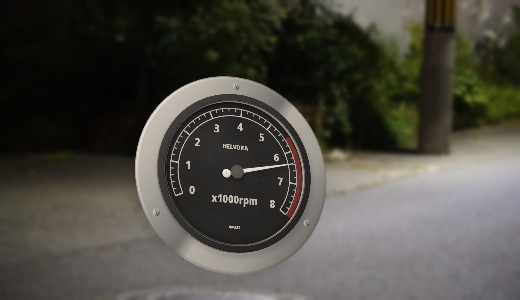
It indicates **6400** rpm
